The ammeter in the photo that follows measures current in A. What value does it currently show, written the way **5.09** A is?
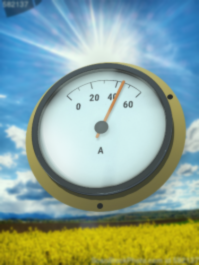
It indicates **45** A
